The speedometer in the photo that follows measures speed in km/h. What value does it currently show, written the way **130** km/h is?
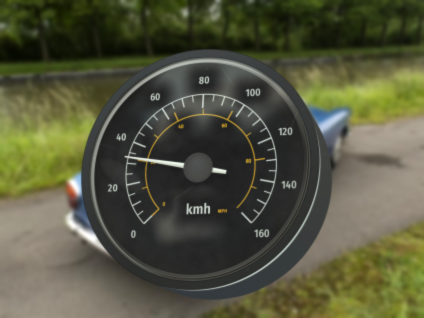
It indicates **32.5** km/h
